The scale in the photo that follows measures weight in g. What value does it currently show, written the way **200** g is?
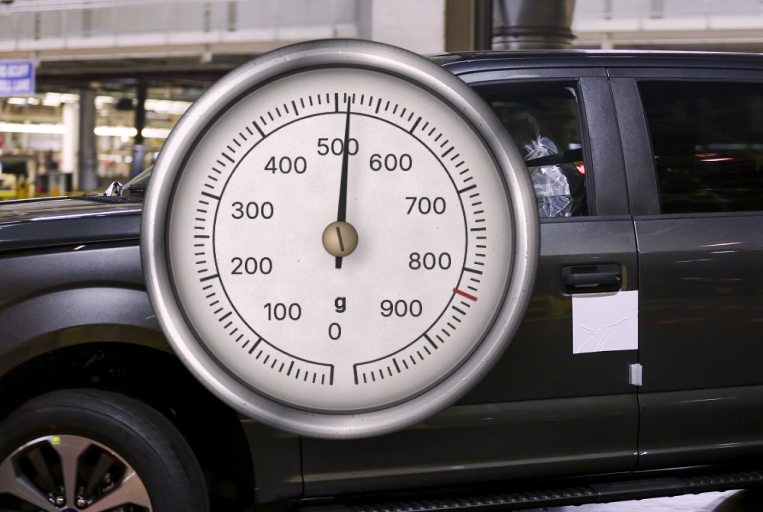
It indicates **515** g
